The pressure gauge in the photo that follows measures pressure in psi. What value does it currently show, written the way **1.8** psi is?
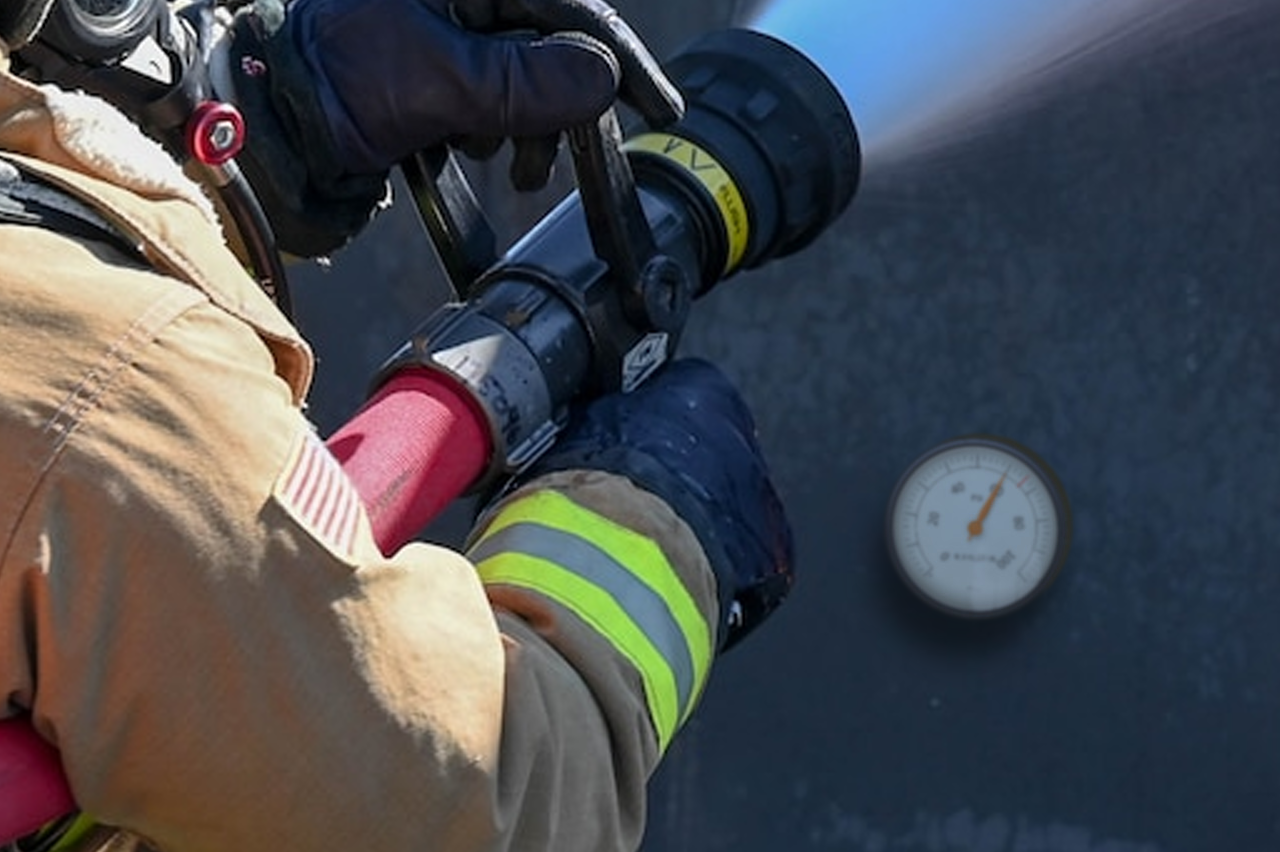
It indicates **60** psi
